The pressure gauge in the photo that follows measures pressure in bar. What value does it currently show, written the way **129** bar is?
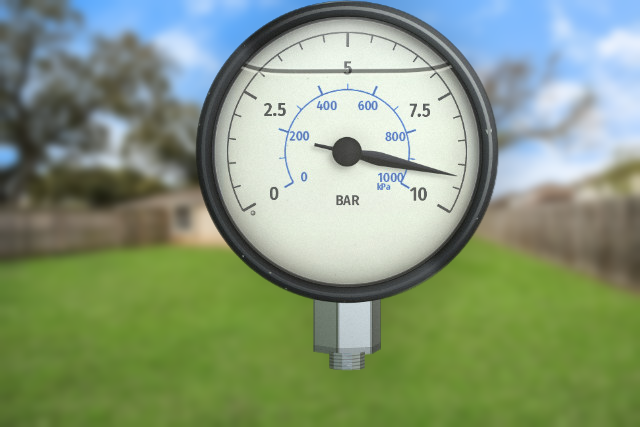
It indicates **9.25** bar
